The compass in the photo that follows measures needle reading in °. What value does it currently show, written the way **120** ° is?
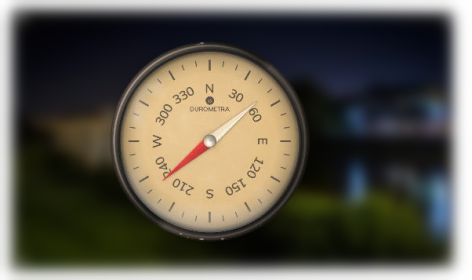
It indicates **230** °
